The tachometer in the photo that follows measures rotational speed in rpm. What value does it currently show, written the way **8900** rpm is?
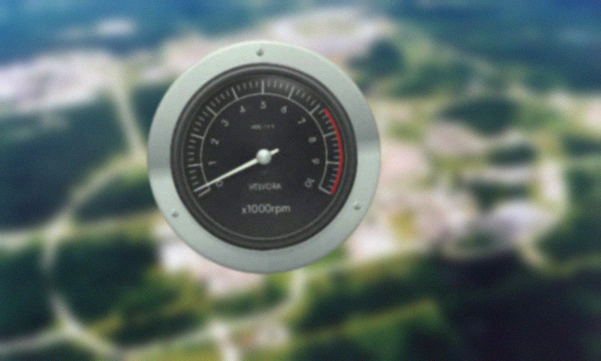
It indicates **200** rpm
